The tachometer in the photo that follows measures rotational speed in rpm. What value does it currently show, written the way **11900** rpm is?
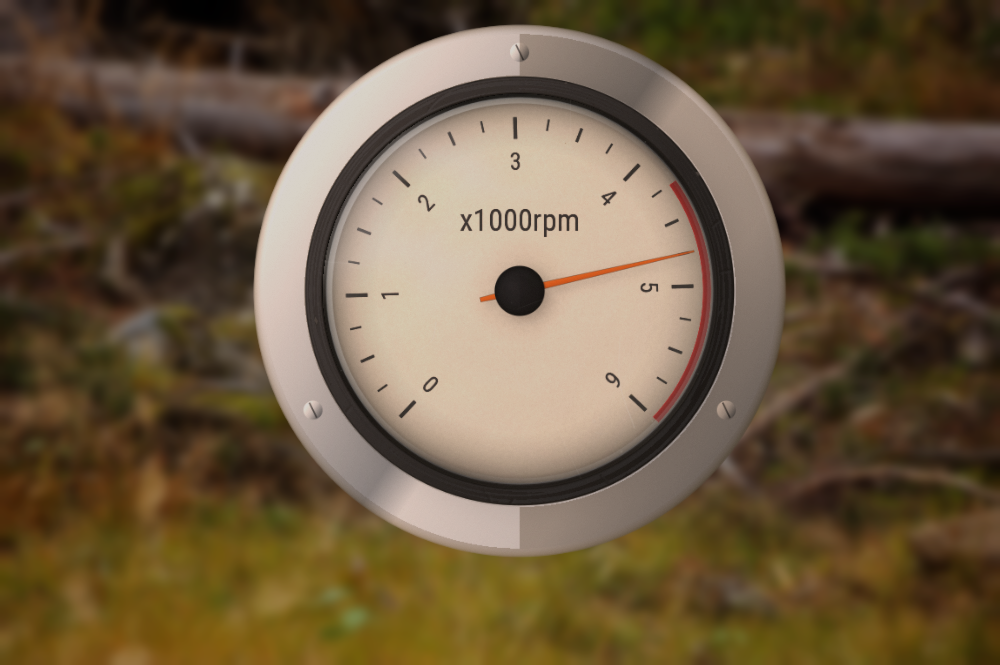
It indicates **4750** rpm
